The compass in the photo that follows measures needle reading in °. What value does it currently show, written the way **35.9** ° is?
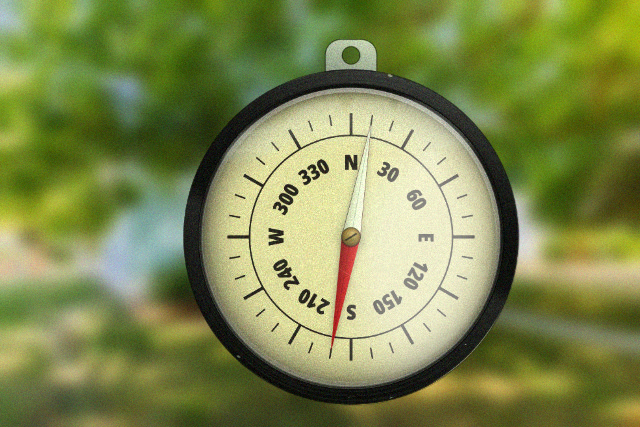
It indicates **190** °
